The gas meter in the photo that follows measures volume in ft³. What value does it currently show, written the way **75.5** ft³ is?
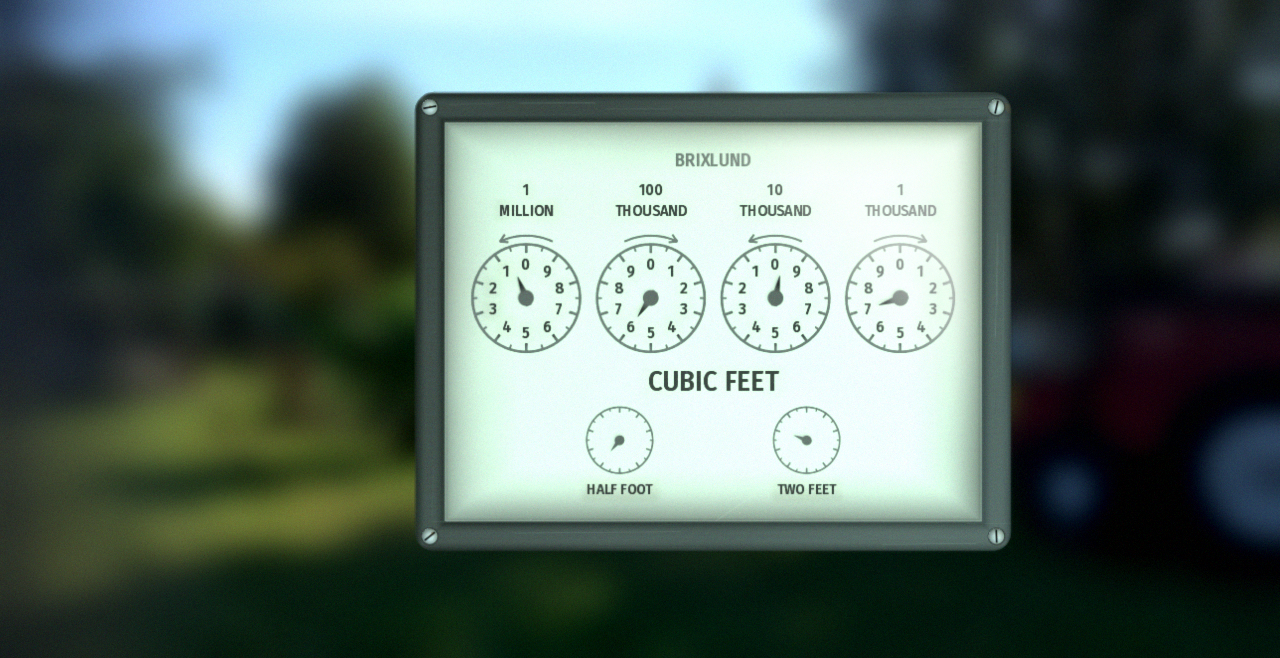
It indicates **59700** ft³
